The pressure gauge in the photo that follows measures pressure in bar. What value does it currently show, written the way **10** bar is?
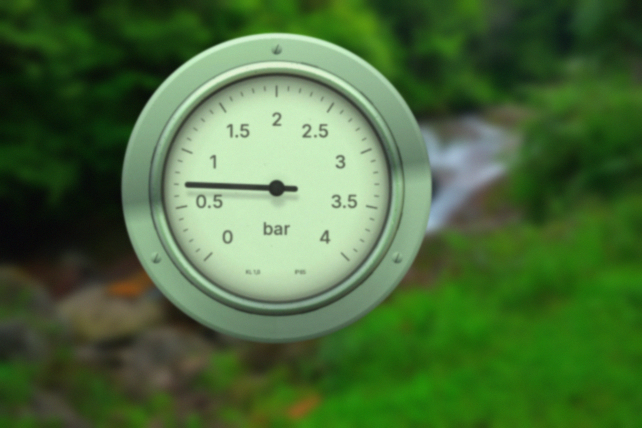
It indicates **0.7** bar
